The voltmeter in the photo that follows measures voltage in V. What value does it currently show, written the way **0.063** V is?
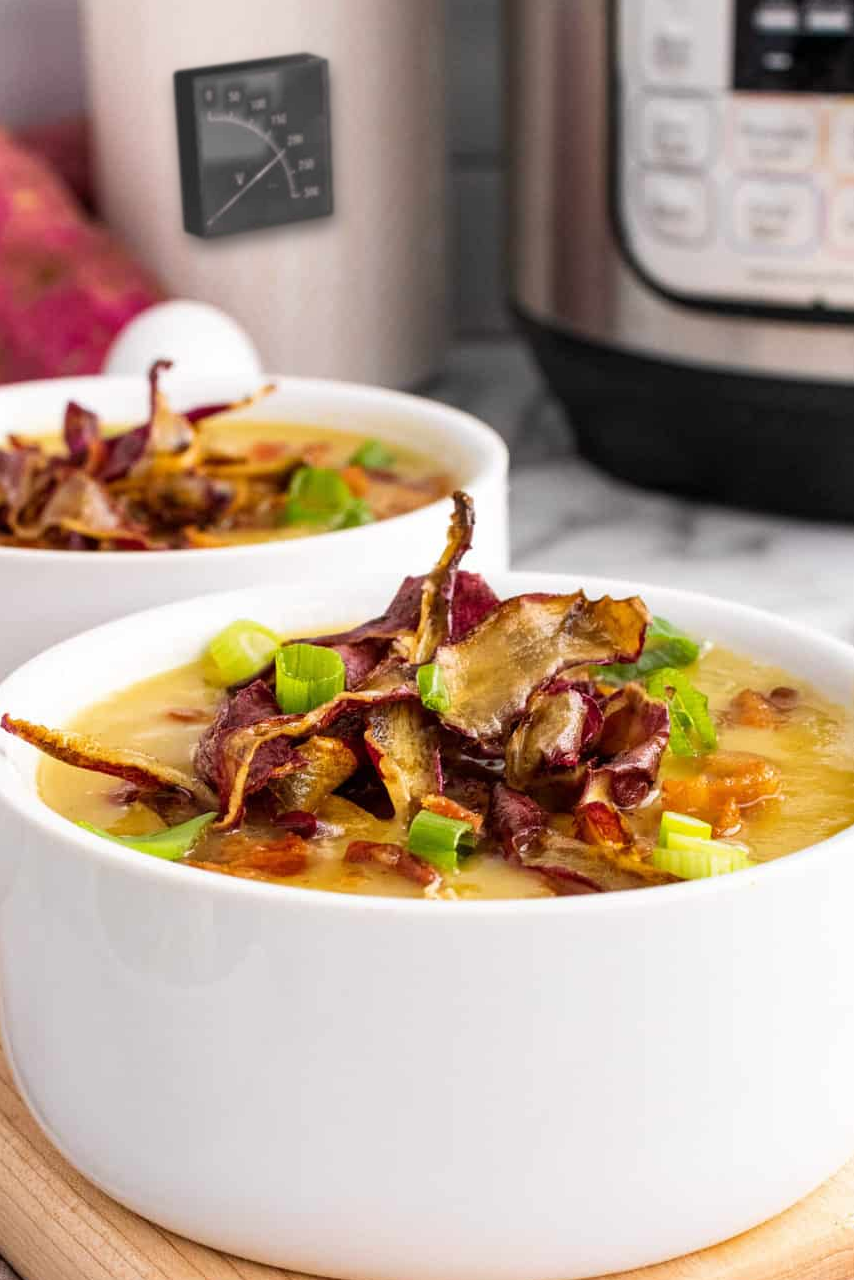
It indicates **200** V
